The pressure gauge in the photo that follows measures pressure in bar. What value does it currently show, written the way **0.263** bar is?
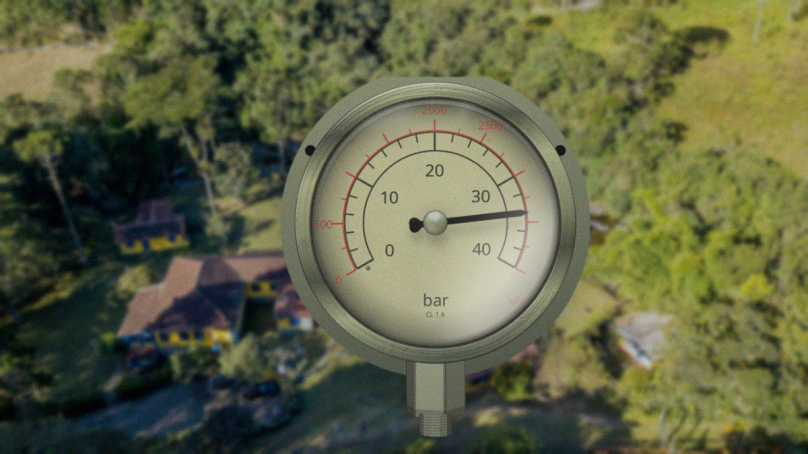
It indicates **34** bar
